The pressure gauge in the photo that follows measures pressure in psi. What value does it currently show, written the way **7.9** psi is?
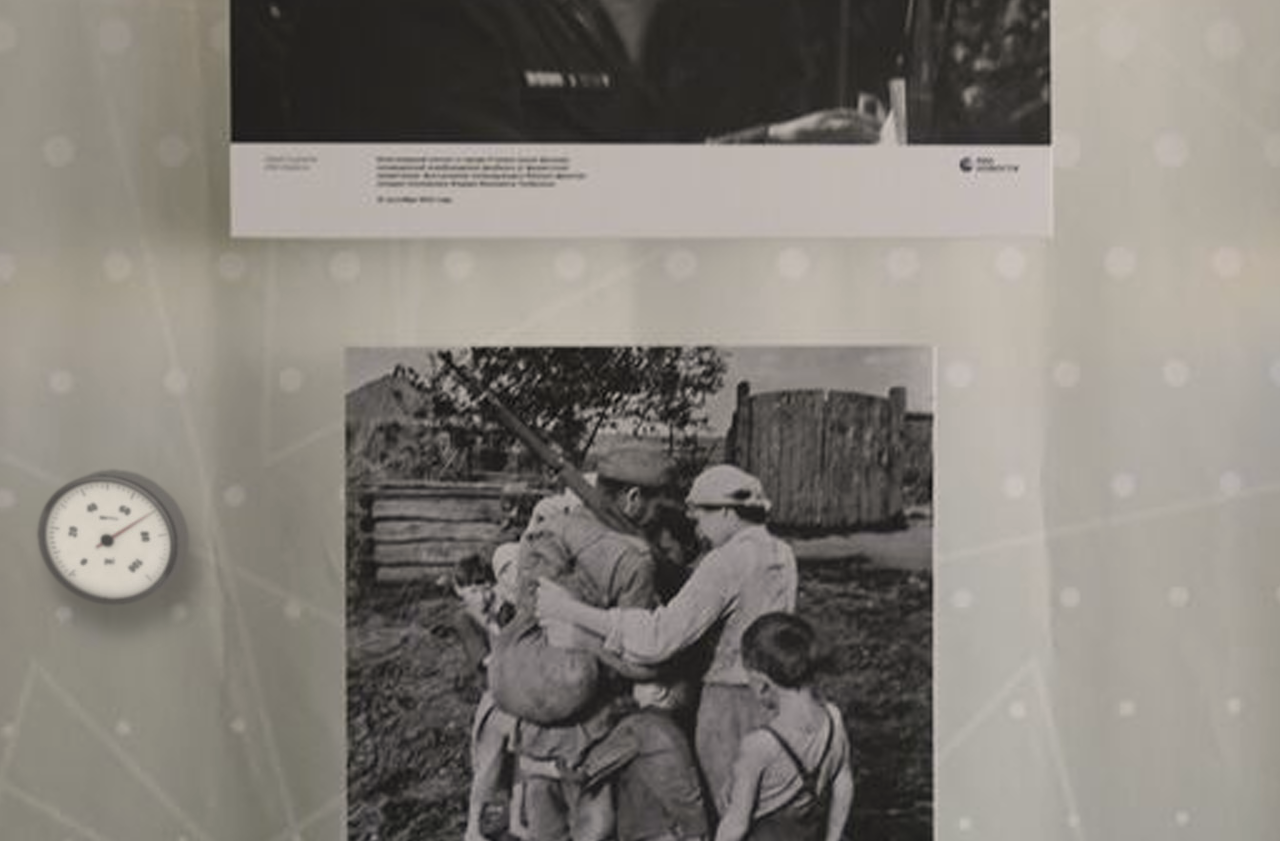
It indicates **70** psi
